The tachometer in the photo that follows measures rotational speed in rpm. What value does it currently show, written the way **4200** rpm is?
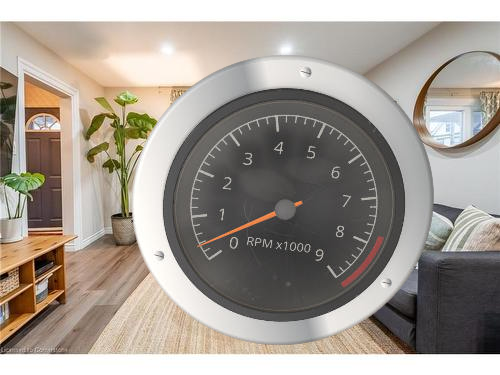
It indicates **400** rpm
